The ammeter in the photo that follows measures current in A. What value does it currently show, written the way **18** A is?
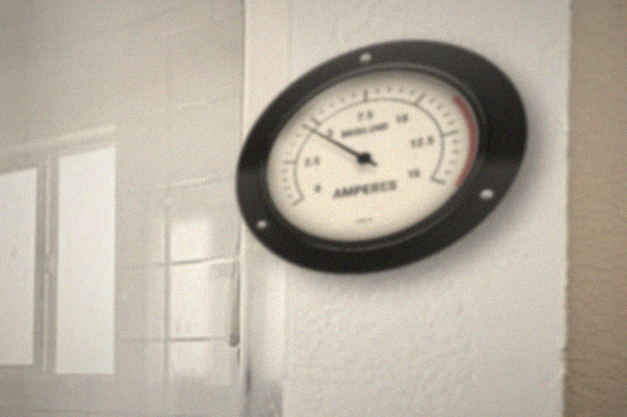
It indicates **4.5** A
